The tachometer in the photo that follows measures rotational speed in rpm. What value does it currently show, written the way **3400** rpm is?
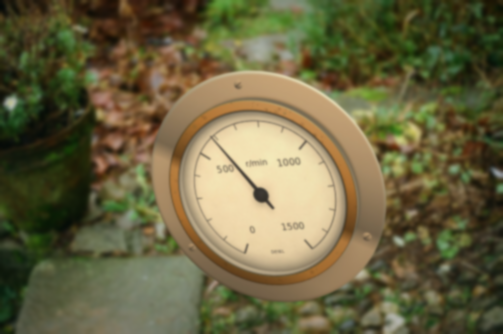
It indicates **600** rpm
